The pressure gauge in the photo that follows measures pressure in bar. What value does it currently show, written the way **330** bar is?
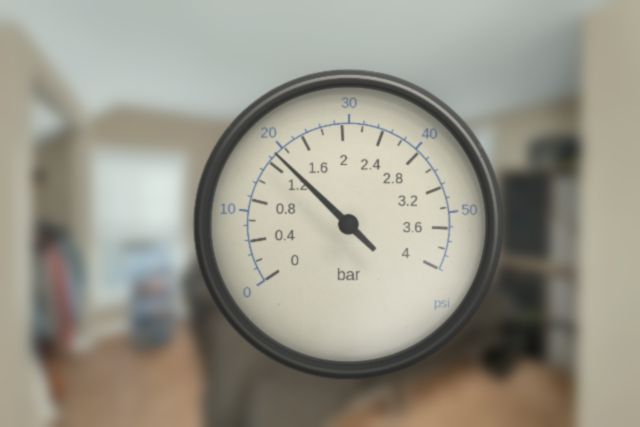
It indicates **1.3** bar
